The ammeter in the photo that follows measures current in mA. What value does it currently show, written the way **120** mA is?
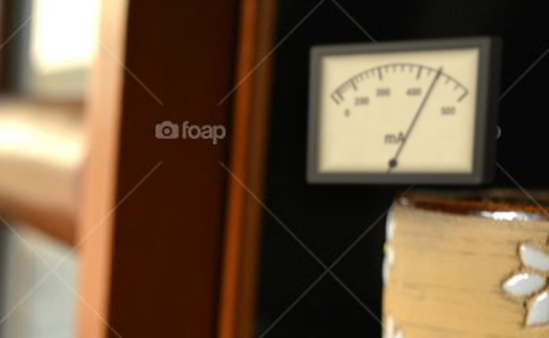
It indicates **440** mA
